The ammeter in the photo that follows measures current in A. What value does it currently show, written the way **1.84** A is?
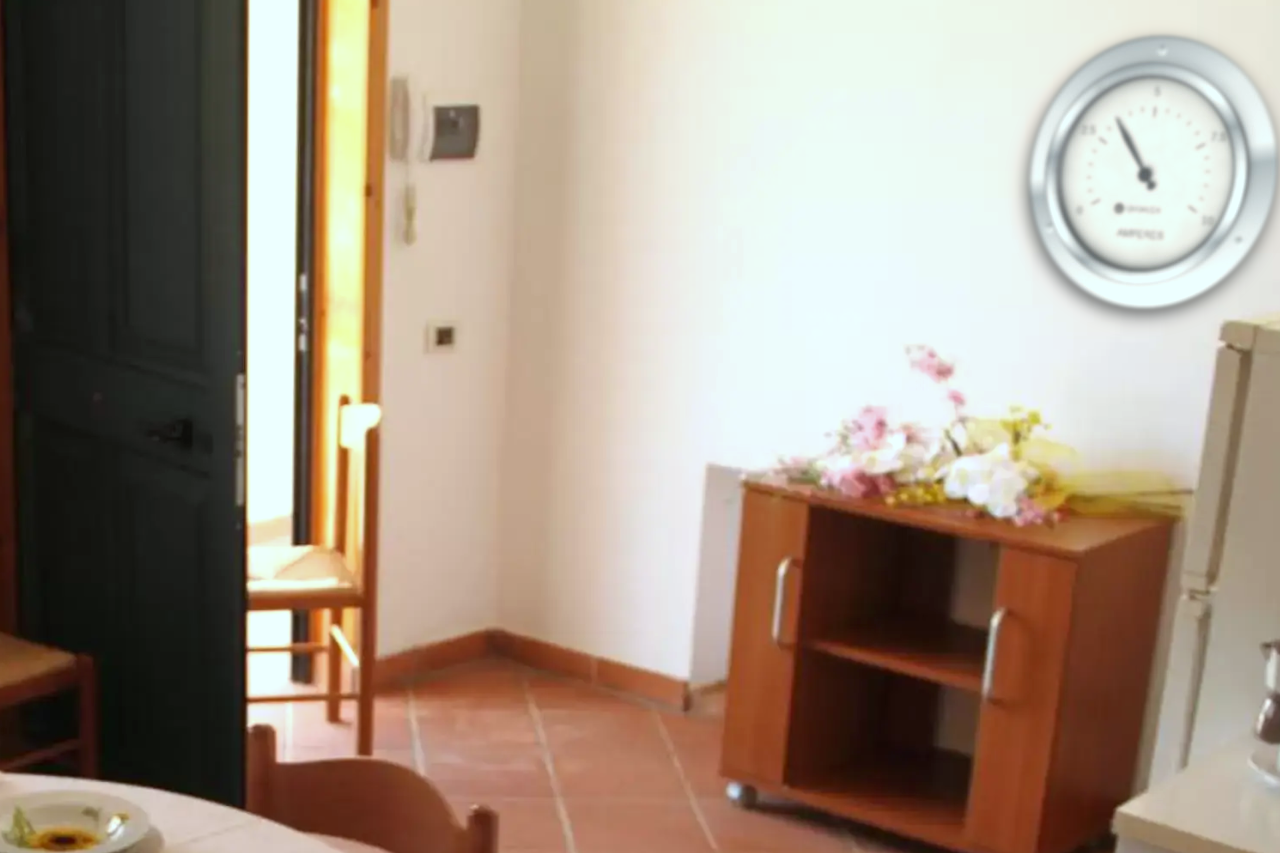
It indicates **3.5** A
